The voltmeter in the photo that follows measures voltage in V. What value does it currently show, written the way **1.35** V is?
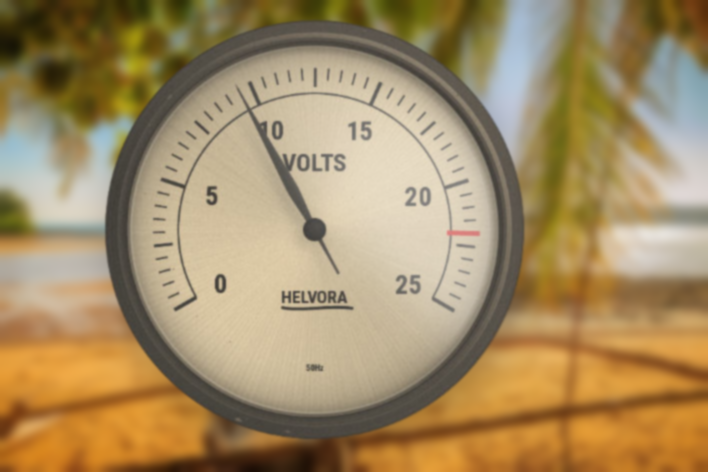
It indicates **9.5** V
